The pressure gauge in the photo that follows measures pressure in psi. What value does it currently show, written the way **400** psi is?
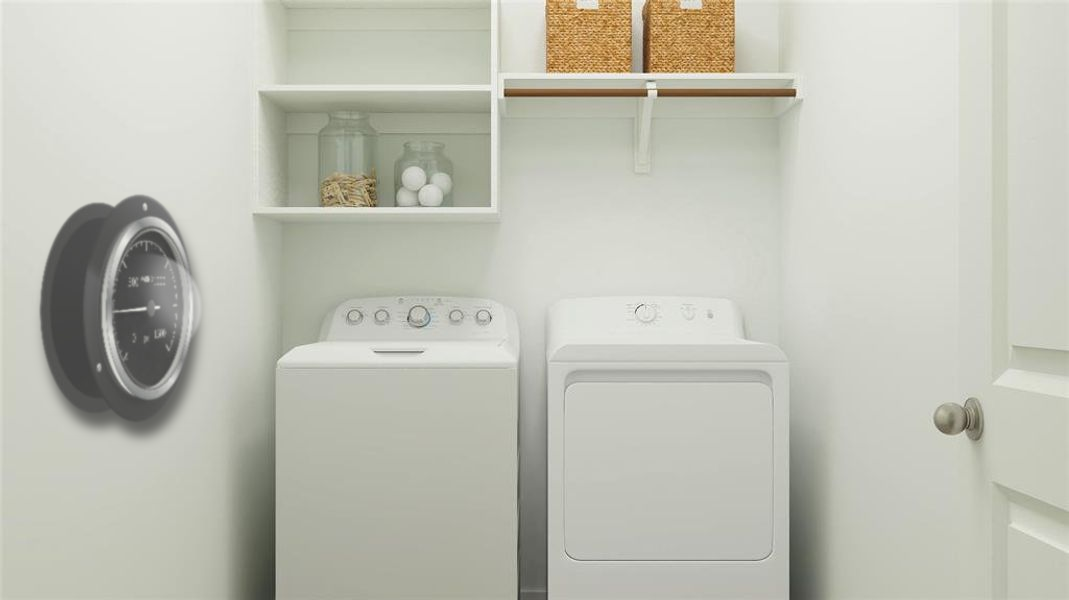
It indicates **250** psi
